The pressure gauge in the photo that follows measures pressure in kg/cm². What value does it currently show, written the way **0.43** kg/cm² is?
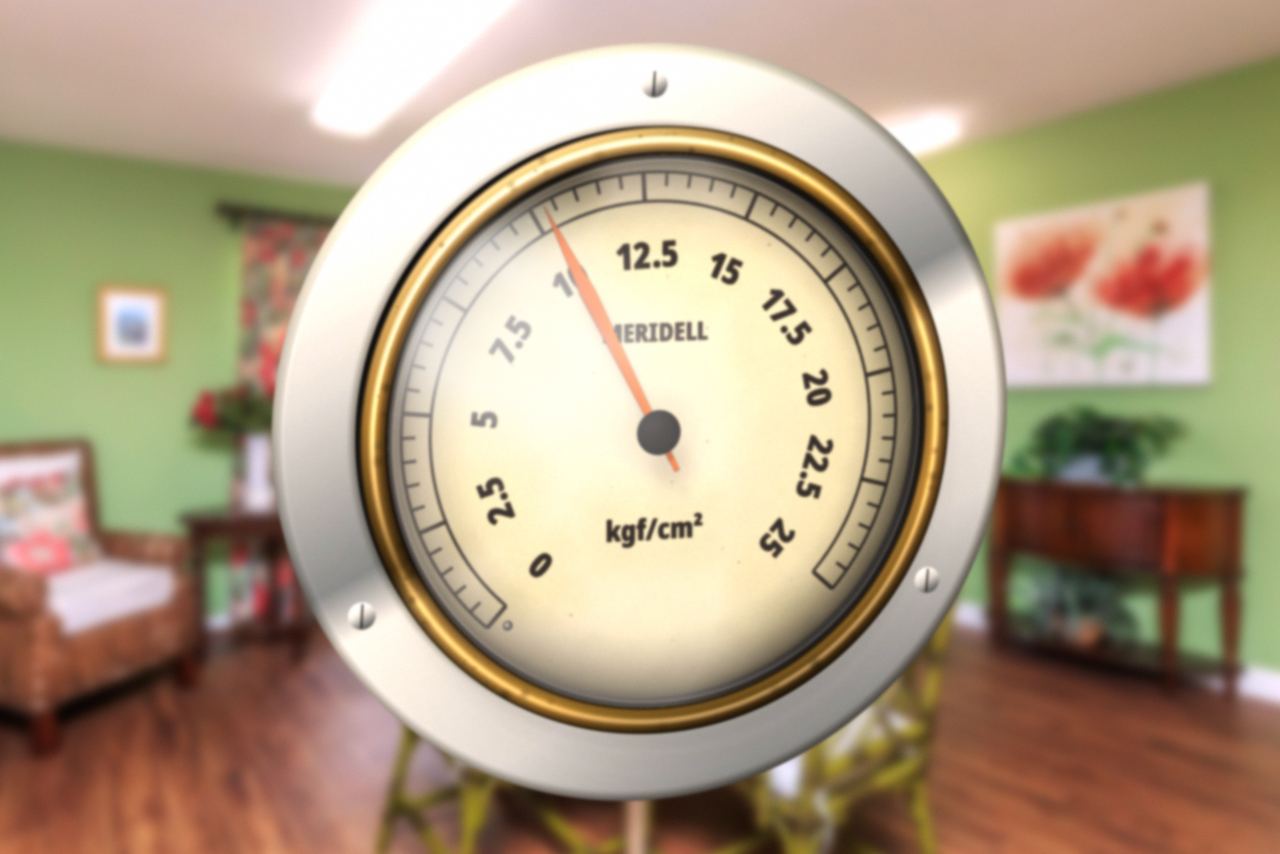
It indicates **10.25** kg/cm²
